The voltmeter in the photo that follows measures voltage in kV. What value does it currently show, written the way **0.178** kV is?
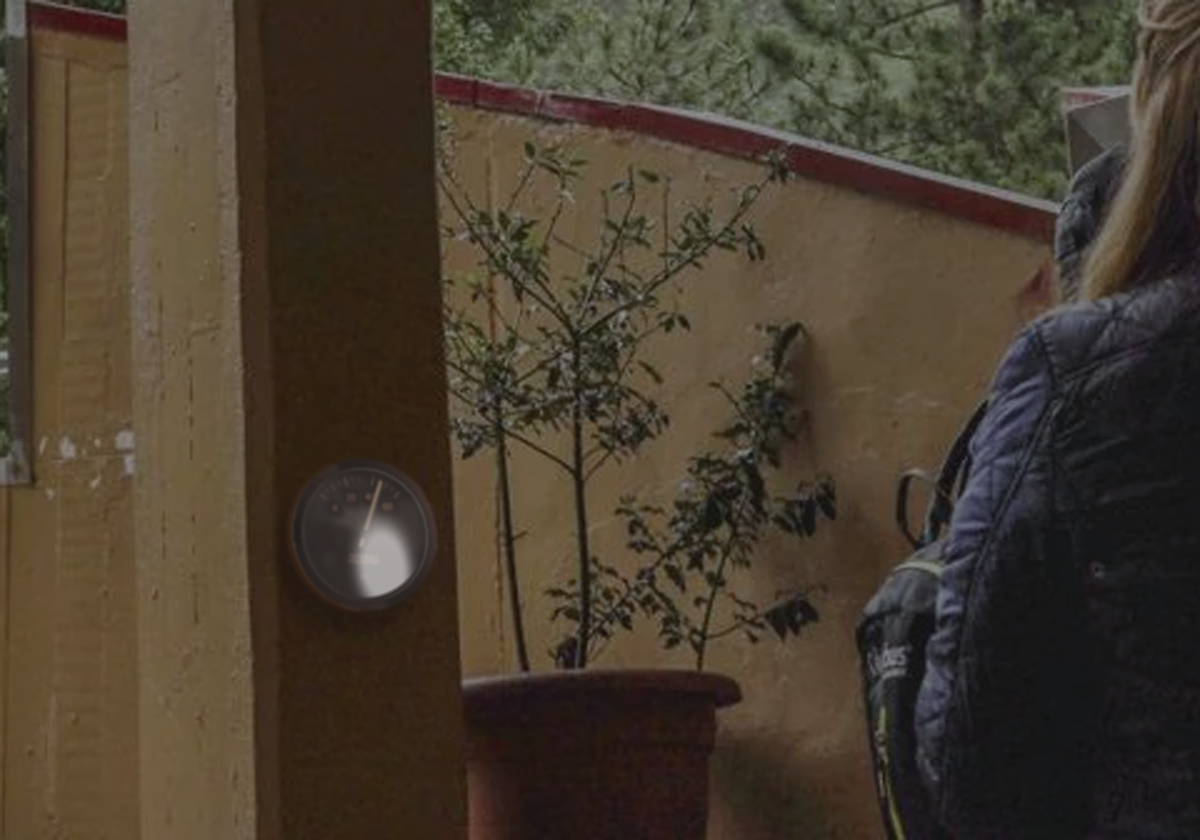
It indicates **45** kV
